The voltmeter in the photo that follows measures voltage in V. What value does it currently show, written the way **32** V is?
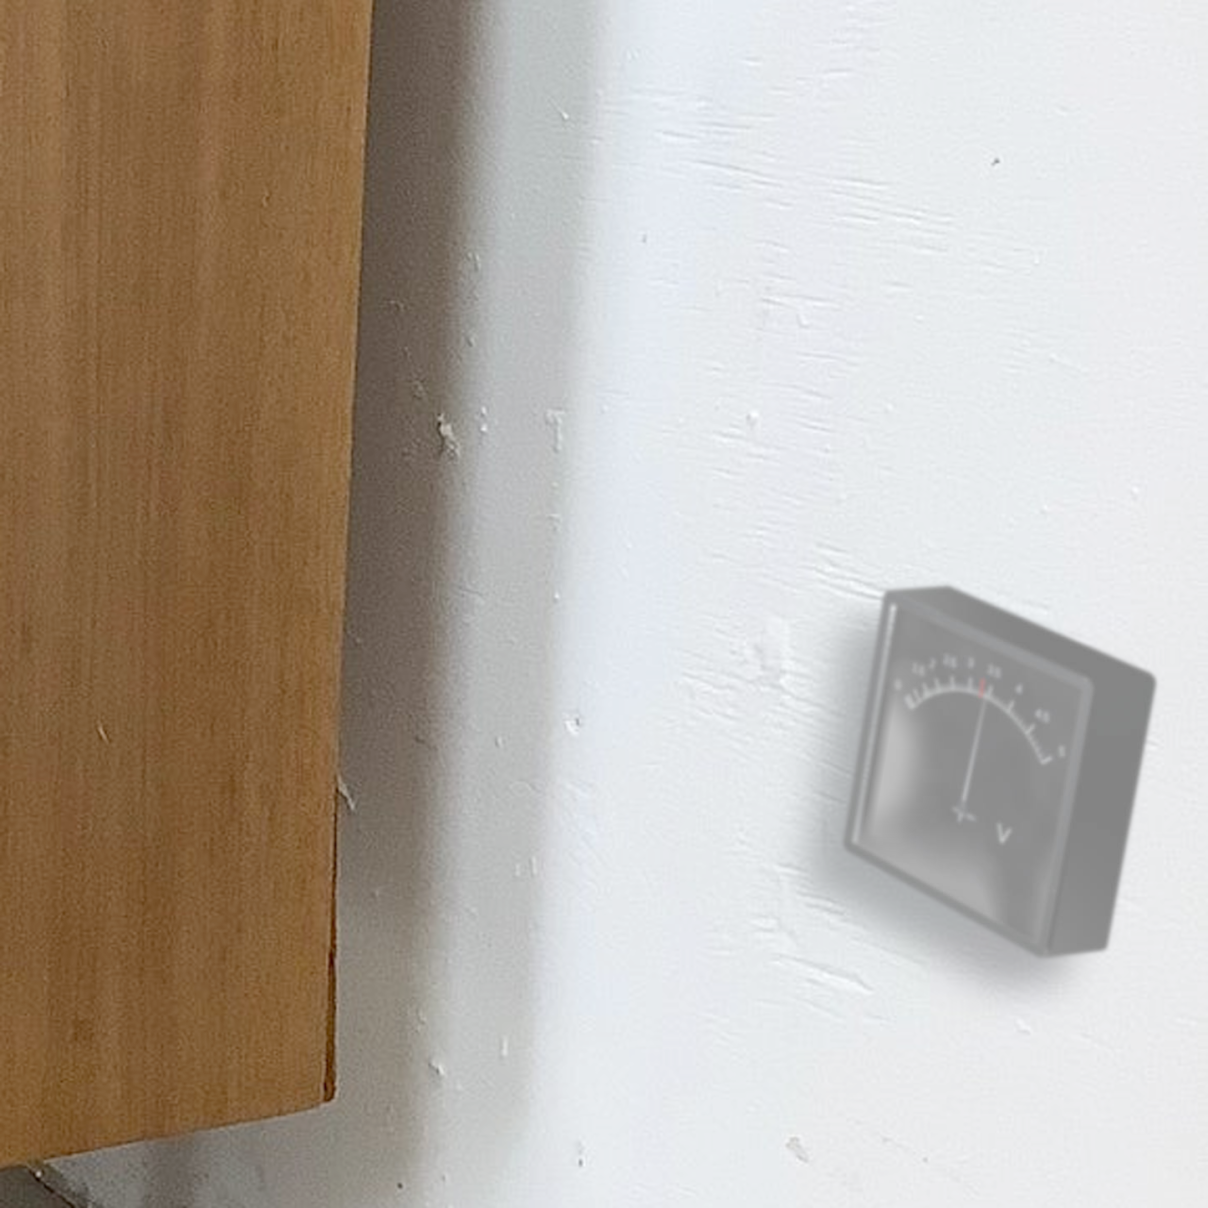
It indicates **3.5** V
